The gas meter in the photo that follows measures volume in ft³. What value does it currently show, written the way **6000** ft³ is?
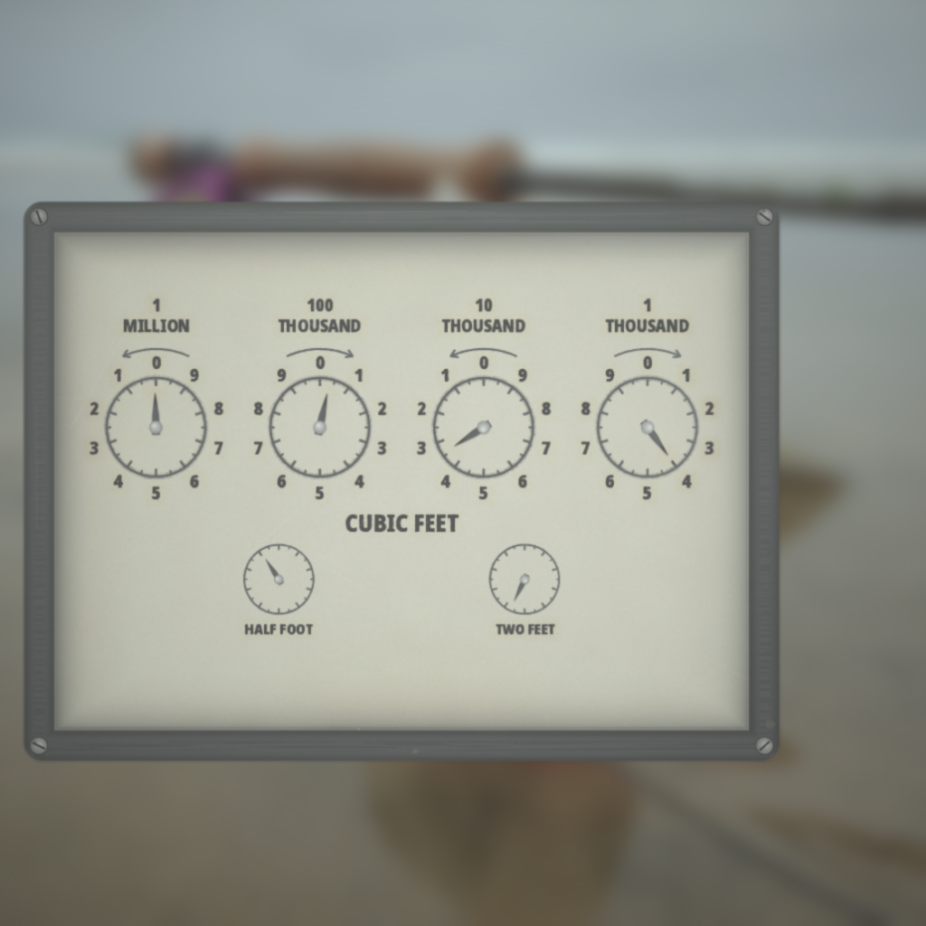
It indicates **3400** ft³
